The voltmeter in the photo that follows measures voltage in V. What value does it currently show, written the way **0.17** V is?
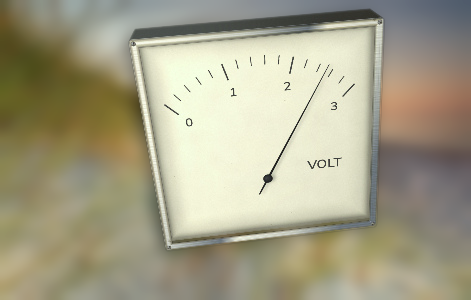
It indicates **2.5** V
